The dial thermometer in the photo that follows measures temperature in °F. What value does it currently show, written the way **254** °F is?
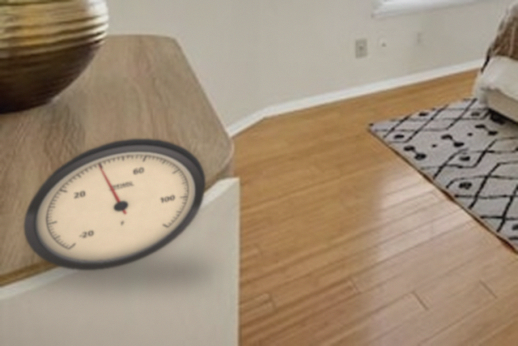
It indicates **40** °F
